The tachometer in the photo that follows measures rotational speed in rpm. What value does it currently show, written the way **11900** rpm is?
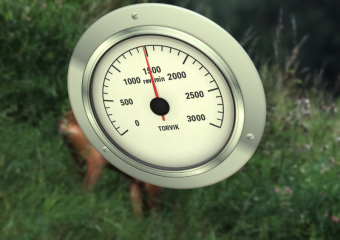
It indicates **1500** rpm
